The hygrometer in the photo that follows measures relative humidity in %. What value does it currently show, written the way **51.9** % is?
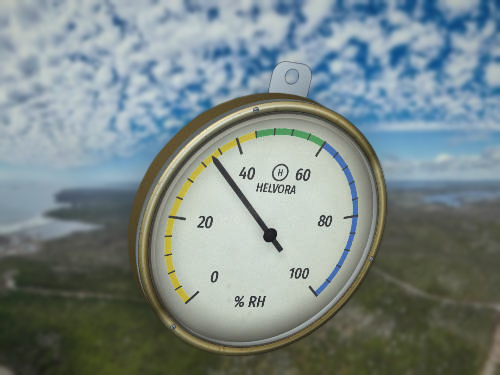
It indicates **34** %
